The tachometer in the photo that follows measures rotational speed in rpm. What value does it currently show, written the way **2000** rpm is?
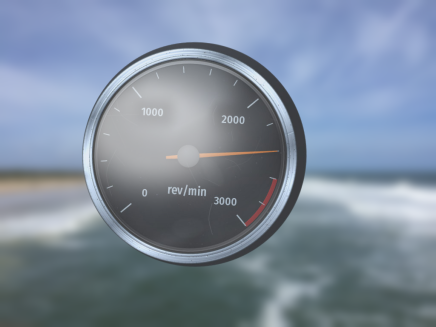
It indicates **2400** rpm
